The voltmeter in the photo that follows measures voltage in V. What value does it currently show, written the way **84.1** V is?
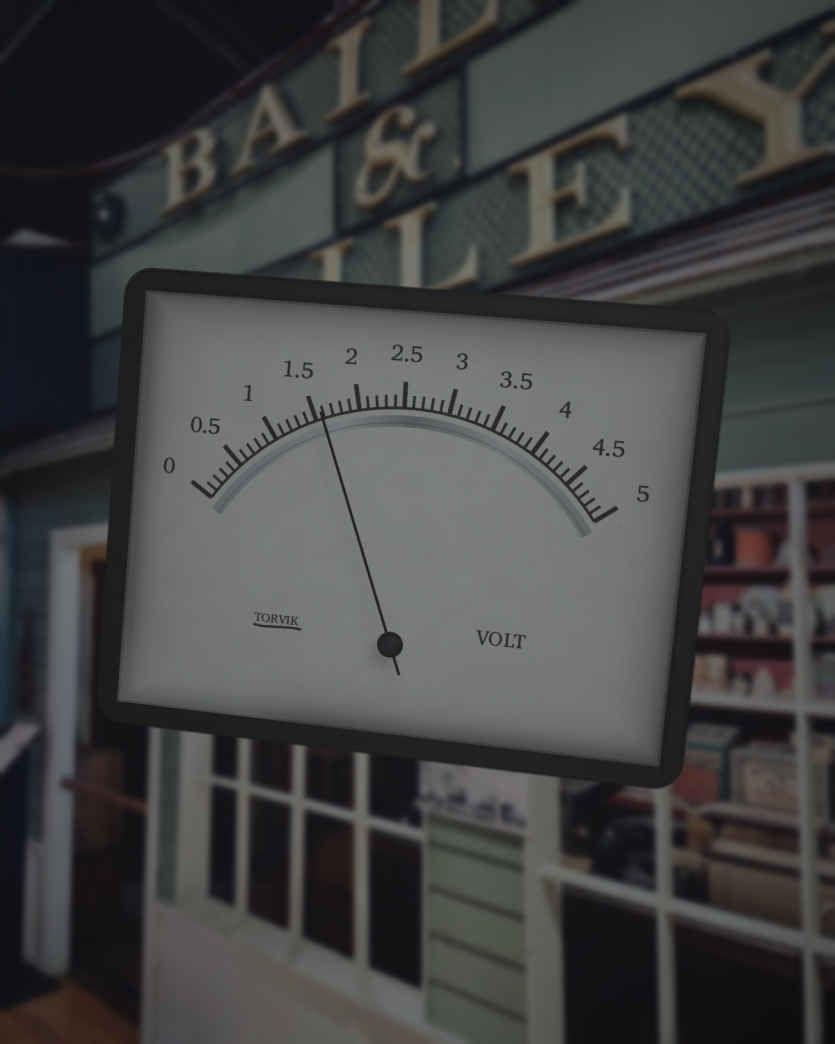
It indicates **1.6** V
